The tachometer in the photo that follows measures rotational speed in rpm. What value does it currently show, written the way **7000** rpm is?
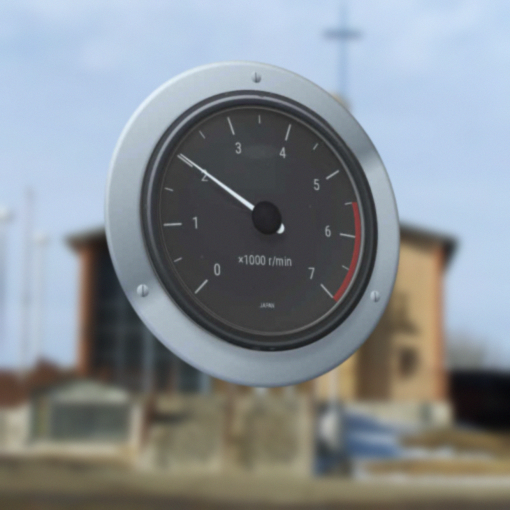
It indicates **2000** rpm
